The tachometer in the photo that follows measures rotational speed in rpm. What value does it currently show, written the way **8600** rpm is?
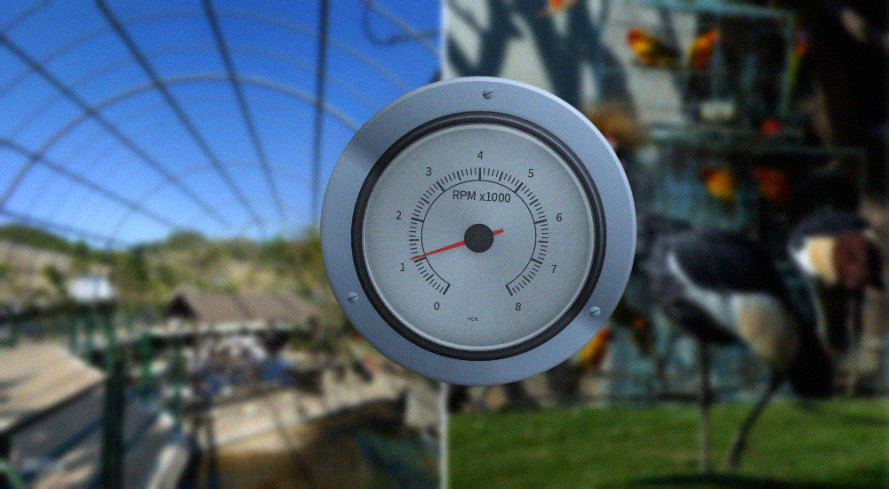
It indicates **1100** rpm
